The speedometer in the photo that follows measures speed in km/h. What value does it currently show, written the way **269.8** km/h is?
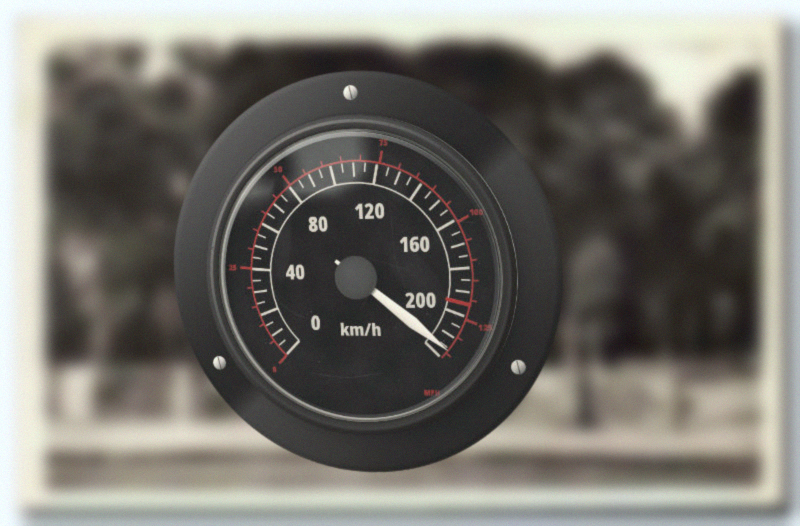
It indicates **215** km/h
